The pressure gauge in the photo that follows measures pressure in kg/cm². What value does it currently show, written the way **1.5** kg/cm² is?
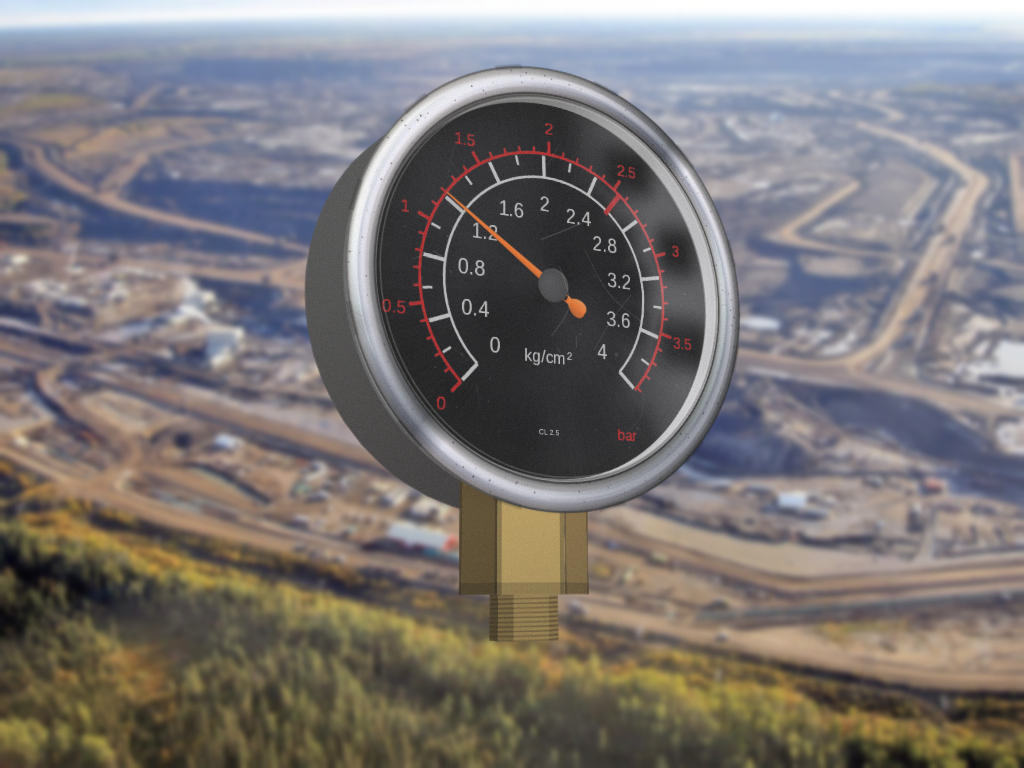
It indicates **1.2** kg/cm²
